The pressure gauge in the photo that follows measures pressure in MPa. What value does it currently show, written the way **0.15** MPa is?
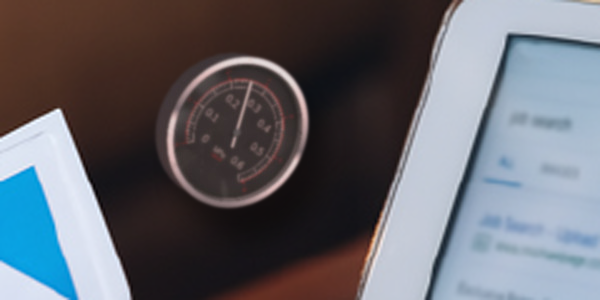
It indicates **0.25** MPa
